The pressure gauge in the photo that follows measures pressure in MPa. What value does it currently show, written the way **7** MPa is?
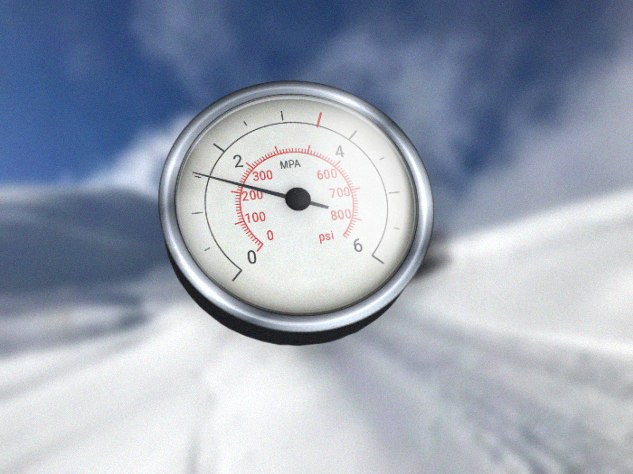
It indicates **1.5** MPa
